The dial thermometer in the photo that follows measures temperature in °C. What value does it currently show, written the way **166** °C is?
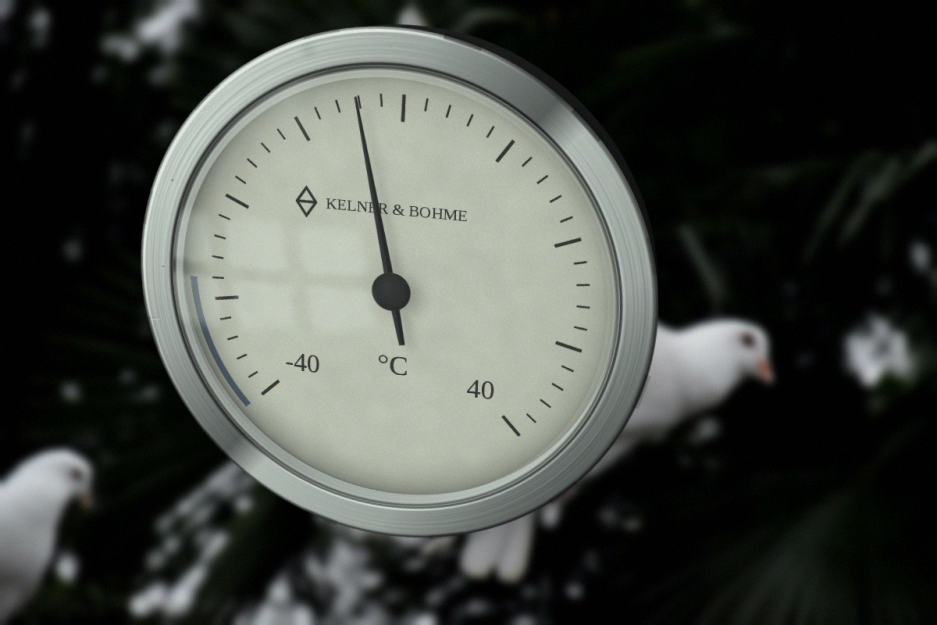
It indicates **-4** °C
